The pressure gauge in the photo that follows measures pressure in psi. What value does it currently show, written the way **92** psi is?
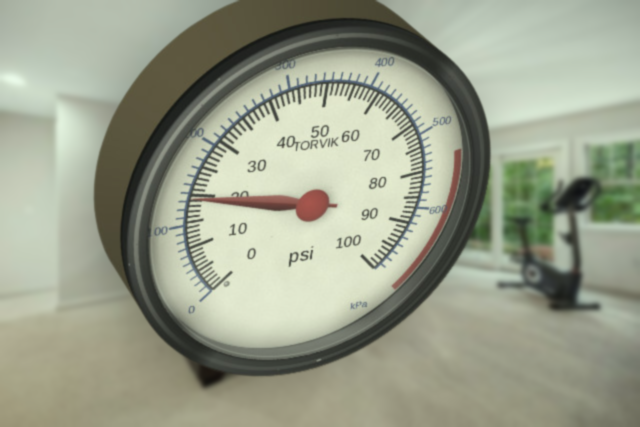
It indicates **20** psi
